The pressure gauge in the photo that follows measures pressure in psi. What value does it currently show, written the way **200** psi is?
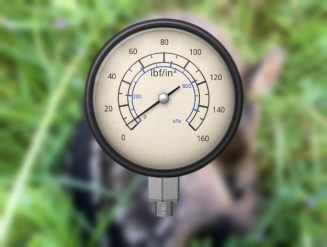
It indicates **5** psi
